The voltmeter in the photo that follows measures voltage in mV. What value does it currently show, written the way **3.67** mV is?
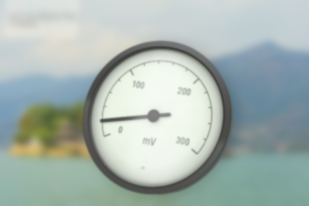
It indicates **20** mV
